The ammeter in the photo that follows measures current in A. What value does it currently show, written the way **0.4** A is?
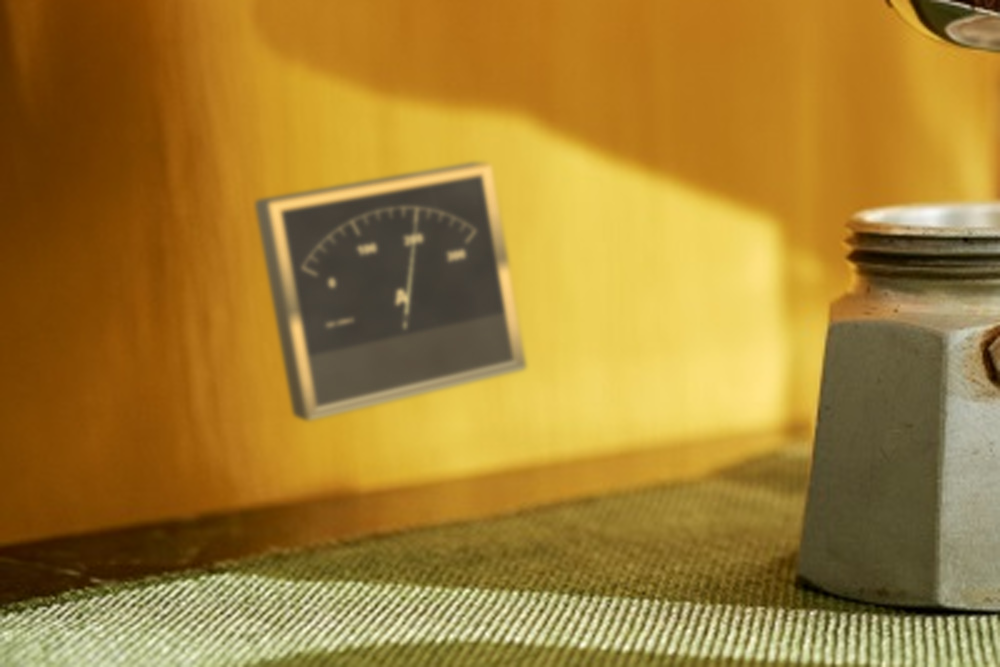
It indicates **200** A
